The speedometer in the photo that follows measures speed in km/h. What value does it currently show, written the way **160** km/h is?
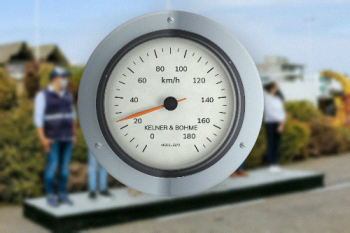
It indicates **25** km/h
